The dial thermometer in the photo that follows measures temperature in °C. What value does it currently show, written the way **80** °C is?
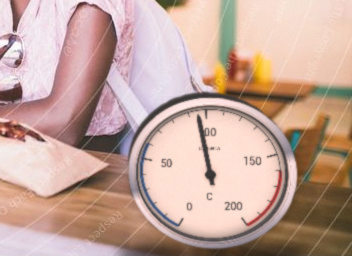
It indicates **95** °C
